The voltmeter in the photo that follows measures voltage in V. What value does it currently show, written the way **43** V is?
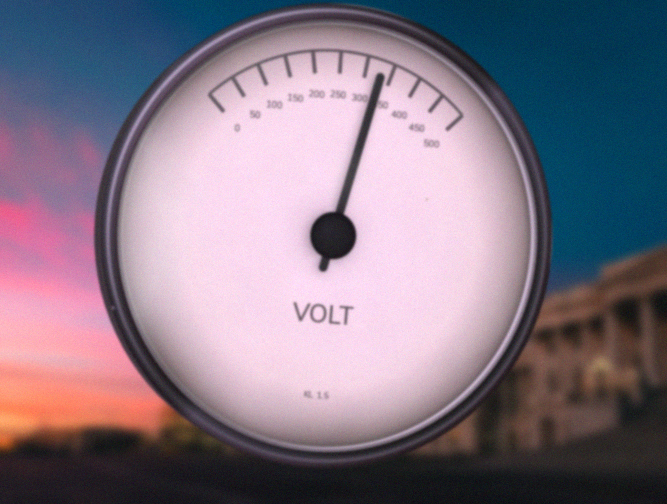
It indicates **325** V
